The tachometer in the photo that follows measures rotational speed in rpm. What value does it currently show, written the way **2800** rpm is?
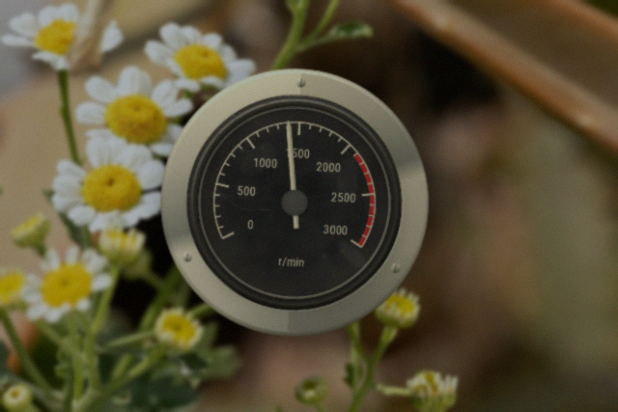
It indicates **1400** rpm
